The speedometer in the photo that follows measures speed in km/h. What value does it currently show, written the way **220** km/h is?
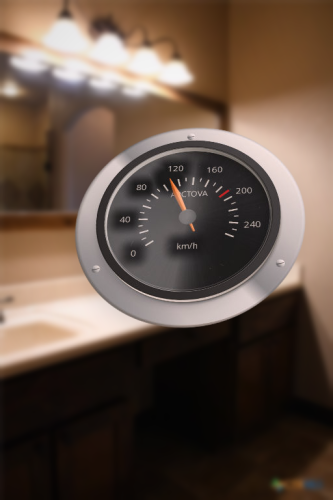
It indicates **110** km/h
